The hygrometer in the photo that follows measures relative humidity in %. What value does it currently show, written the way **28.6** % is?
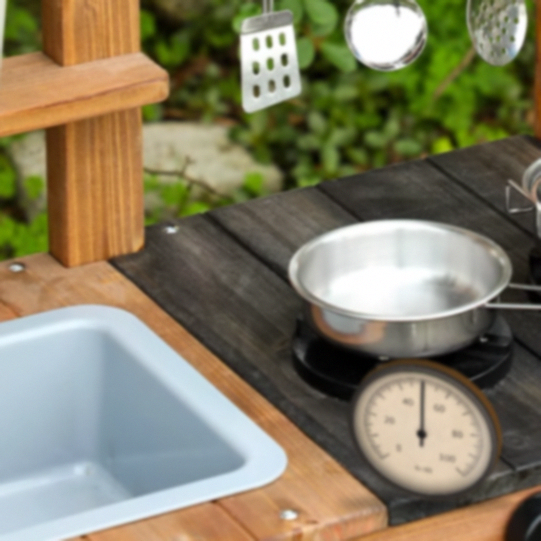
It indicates **50** %
